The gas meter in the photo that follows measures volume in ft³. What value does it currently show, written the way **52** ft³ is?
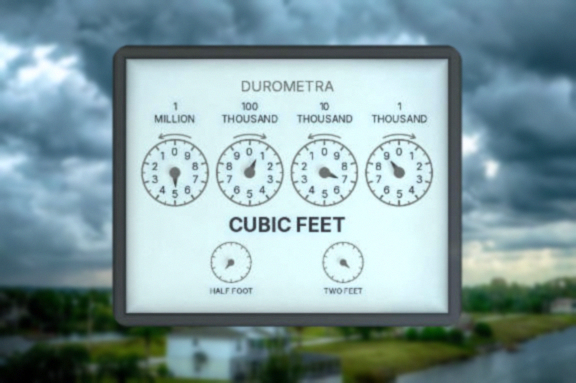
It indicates **506900** ft³
